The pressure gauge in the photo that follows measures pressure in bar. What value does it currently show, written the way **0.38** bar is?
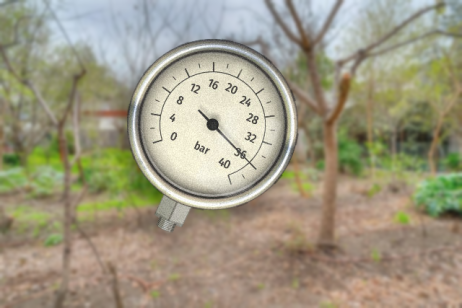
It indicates **36** bar
